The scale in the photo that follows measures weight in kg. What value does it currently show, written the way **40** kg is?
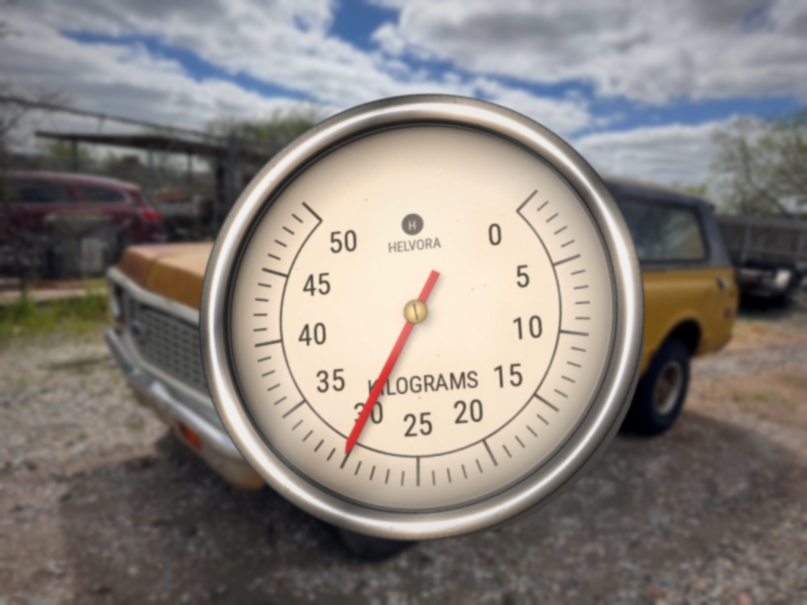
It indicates **30** kg
